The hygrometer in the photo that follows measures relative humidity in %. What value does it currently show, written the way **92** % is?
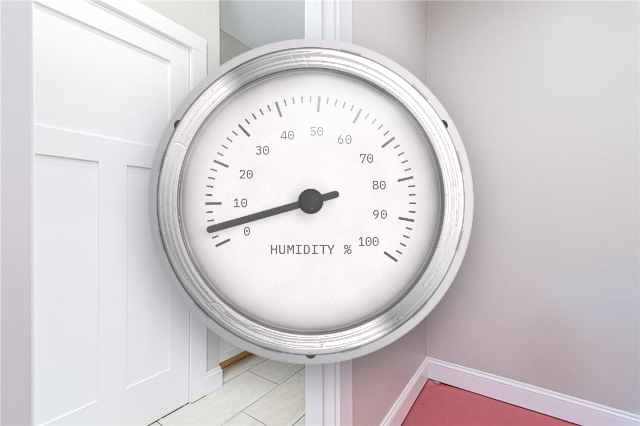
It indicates **4** %
